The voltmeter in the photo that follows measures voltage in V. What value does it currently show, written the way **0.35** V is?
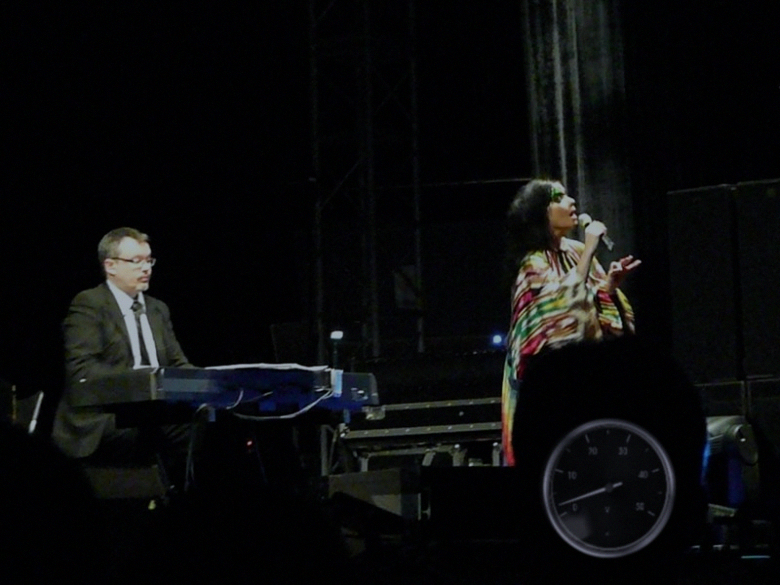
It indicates **2.5** V
